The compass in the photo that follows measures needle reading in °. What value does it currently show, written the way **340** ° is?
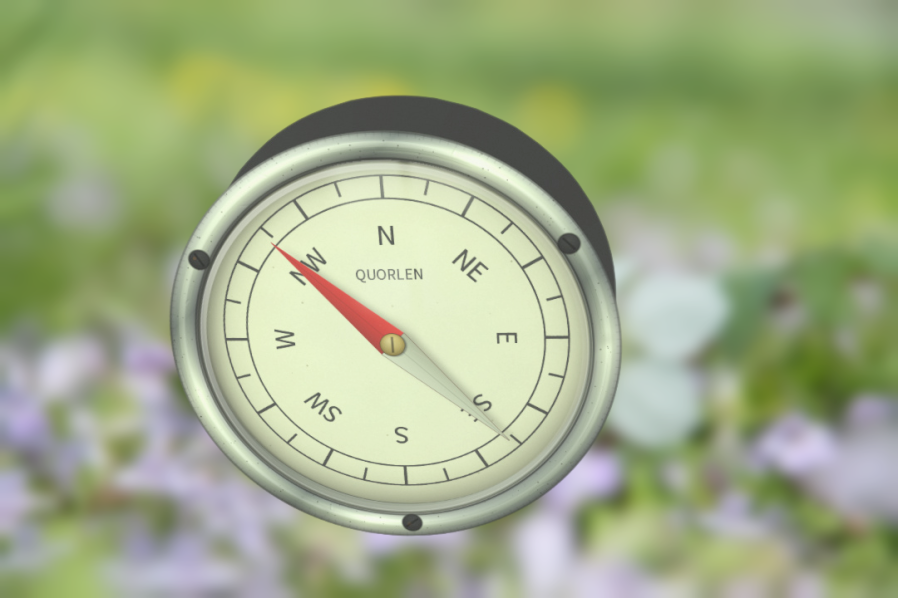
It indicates **315** °
